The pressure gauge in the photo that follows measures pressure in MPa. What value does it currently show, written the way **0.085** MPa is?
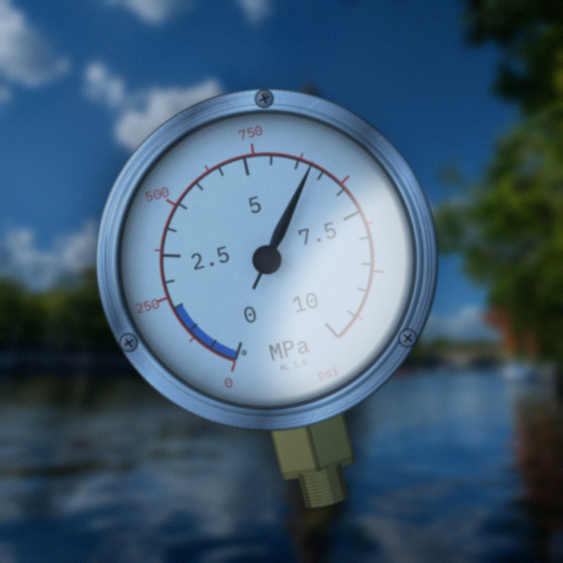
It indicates **6.25** MPa
